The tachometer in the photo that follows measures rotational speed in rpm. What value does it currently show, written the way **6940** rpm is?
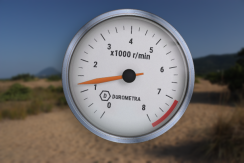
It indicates **1250** rpm
